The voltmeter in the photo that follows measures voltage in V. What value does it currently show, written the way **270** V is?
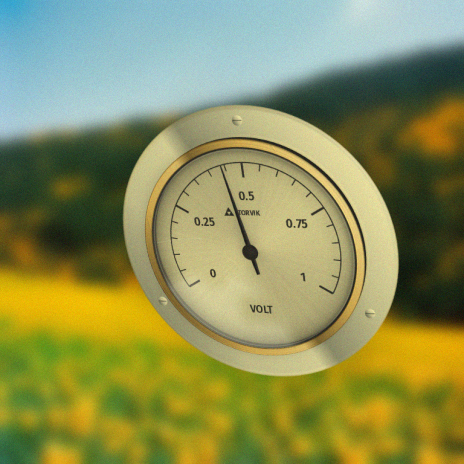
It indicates **0.45** V
